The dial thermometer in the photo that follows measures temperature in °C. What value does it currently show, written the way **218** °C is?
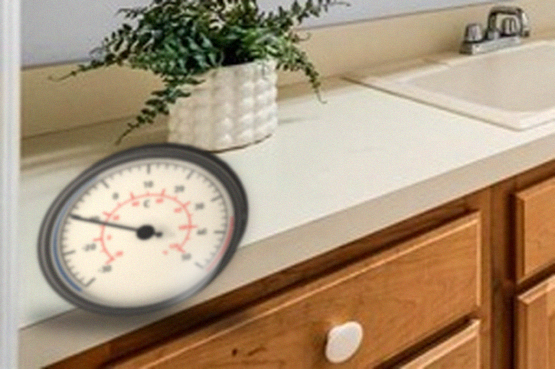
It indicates **-10** °C
